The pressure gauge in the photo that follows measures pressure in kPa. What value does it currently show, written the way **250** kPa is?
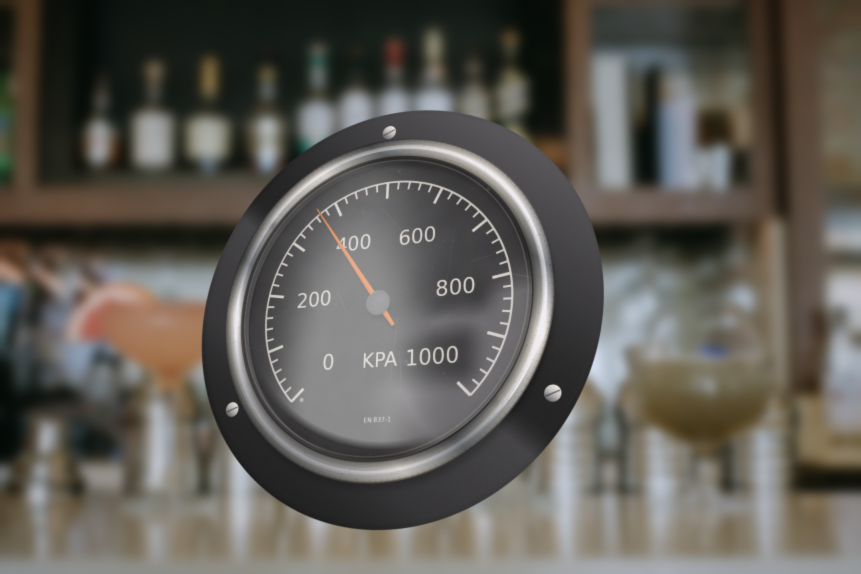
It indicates **370** kPa
